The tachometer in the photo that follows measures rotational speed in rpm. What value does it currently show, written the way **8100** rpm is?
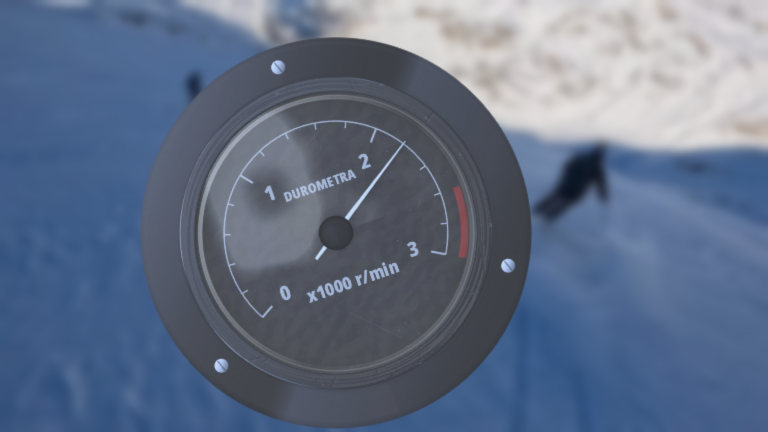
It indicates **2200** rpm
